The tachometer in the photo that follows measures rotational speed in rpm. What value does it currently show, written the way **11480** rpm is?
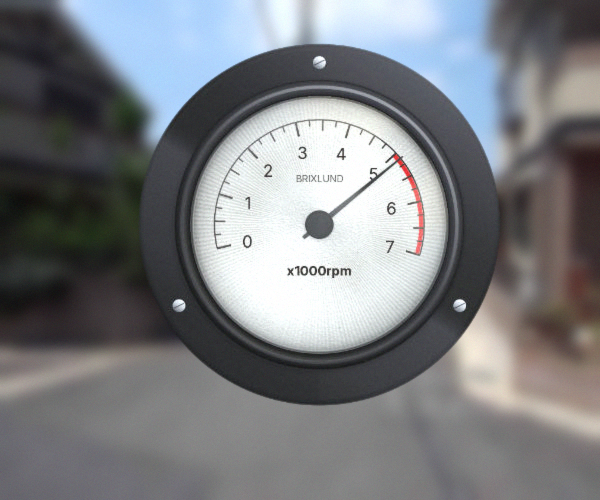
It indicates **5125** rpm
